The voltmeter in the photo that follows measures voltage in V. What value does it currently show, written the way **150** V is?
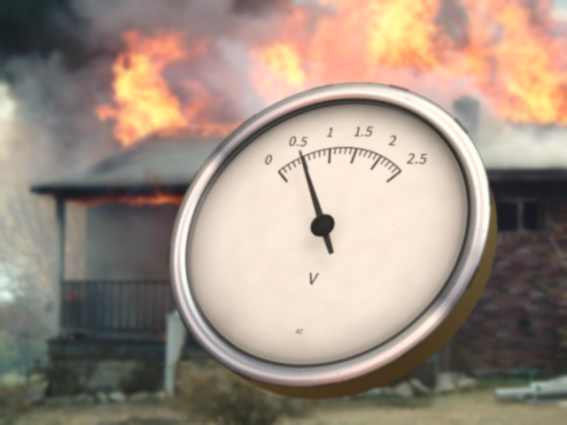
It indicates **0.5** V
